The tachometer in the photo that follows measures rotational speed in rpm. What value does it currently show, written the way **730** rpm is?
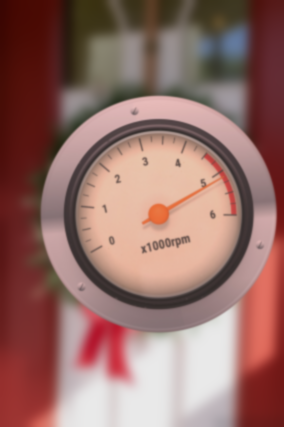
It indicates **5125** rpm
